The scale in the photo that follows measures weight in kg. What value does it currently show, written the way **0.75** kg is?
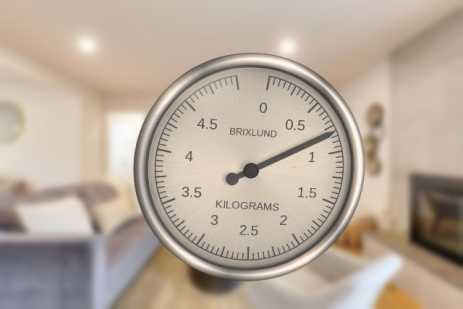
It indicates **0.8** kg
